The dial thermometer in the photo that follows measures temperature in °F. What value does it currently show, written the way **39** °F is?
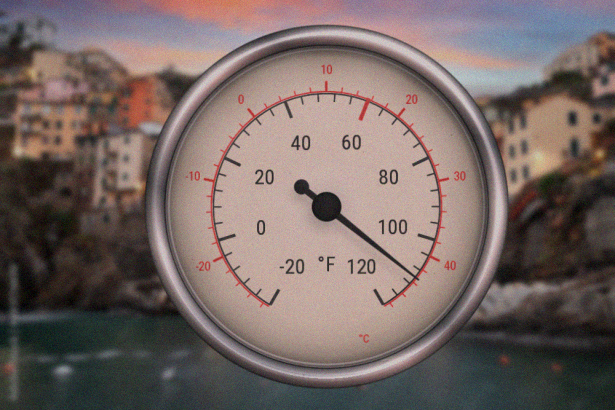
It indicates **110** °F
